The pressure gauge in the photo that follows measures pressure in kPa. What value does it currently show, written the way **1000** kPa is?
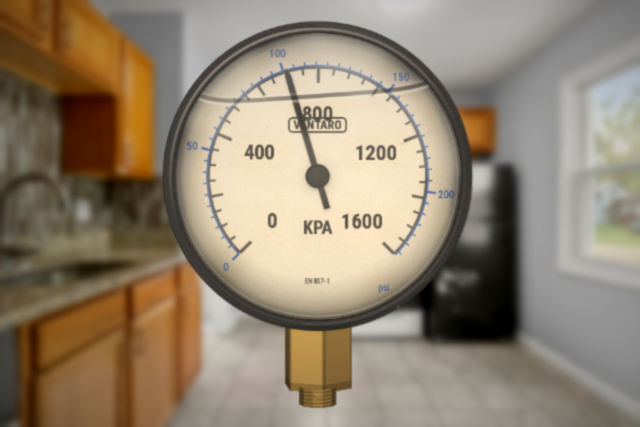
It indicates **700** kPa
